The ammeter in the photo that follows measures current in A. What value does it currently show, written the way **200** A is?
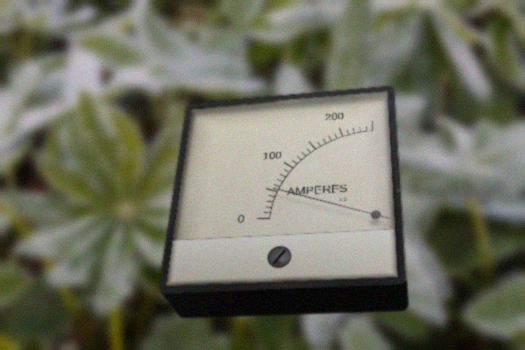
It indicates **50** A
